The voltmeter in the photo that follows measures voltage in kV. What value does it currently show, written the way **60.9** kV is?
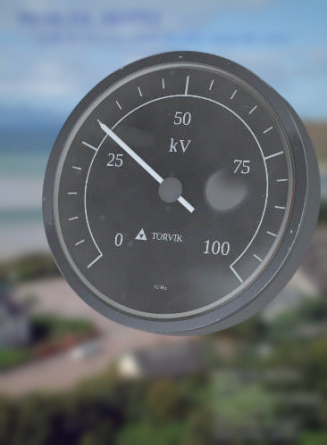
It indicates **30** kV
